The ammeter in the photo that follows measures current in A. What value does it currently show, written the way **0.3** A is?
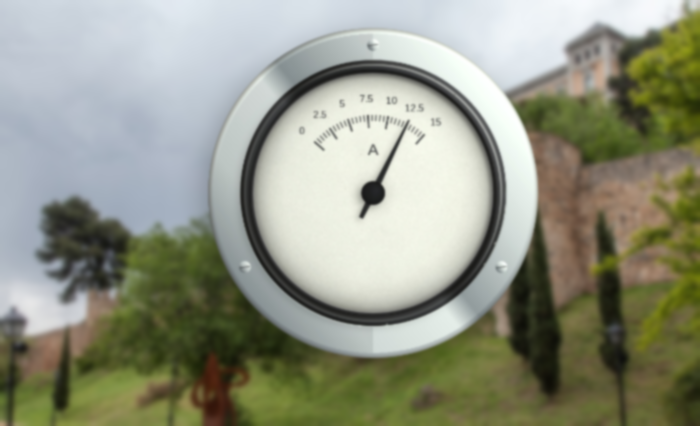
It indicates **12.5** A
